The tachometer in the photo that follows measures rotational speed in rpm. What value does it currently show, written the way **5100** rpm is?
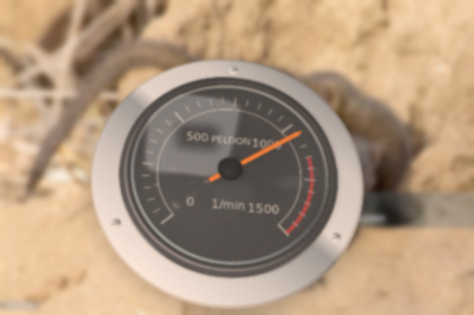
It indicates **1050** rpm
